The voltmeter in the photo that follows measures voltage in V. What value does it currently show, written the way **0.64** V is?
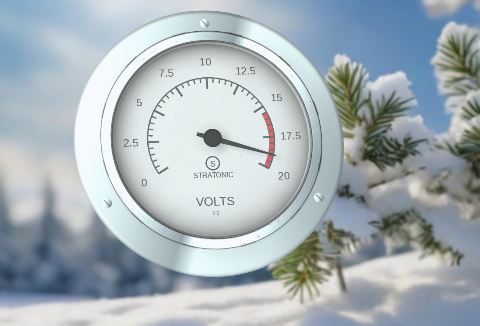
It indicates **19** V
